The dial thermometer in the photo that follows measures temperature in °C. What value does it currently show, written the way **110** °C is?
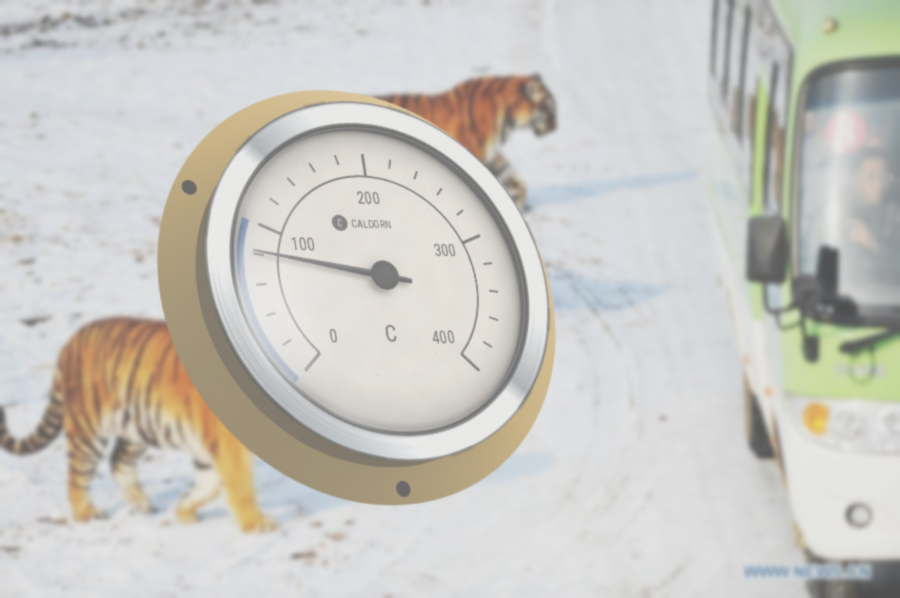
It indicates **80** °C
